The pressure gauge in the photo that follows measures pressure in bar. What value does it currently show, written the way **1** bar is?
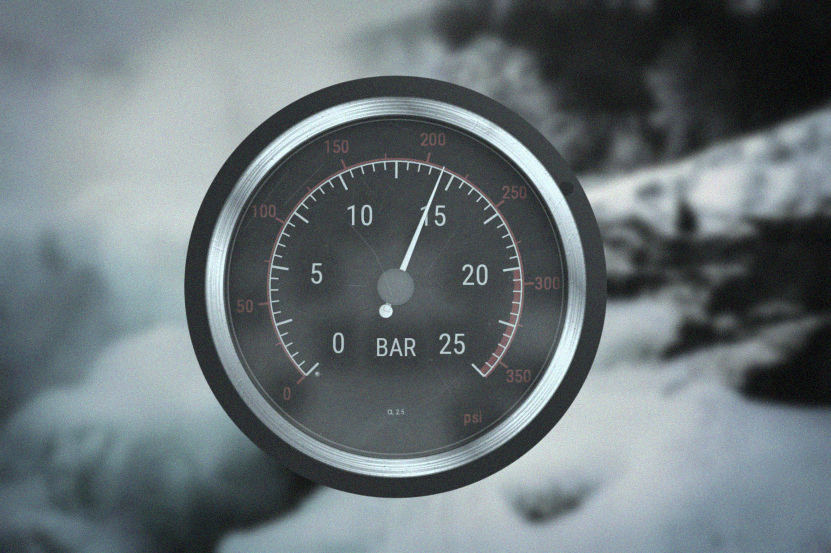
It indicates **14.5** bar
